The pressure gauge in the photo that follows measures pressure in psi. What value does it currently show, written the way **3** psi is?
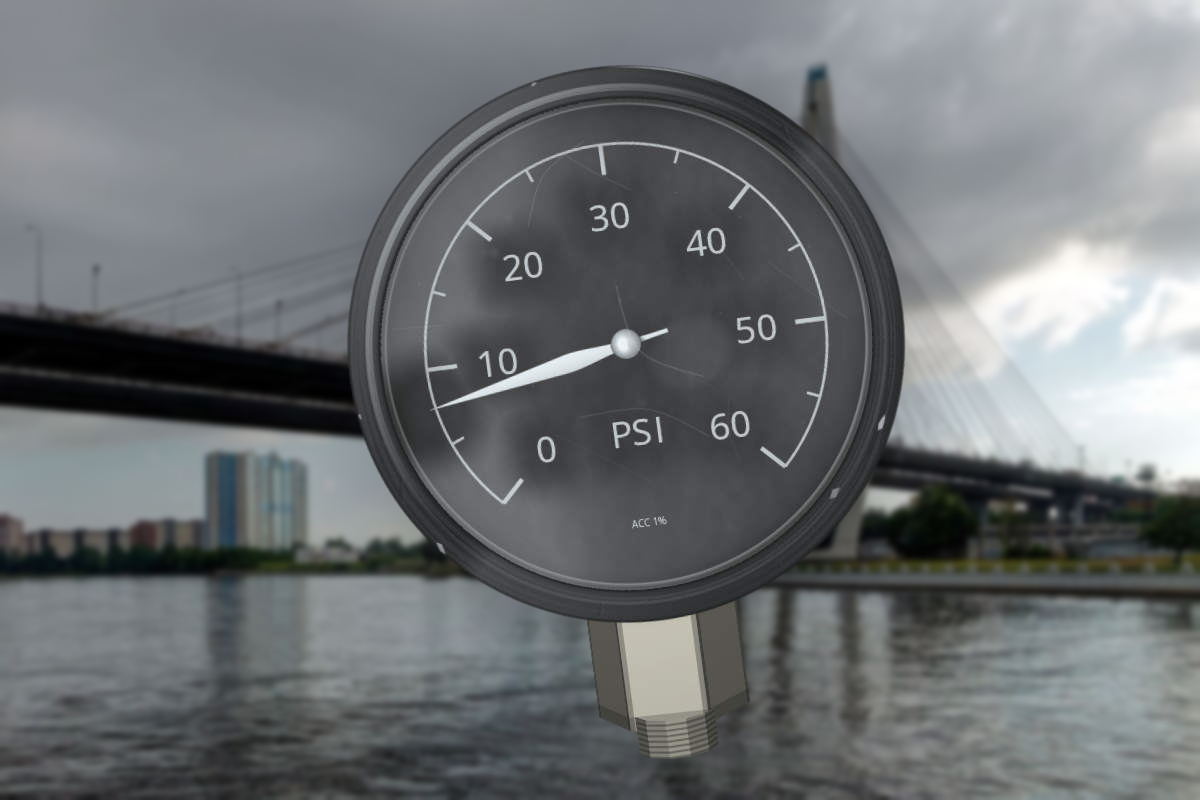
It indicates **7.5** psi
